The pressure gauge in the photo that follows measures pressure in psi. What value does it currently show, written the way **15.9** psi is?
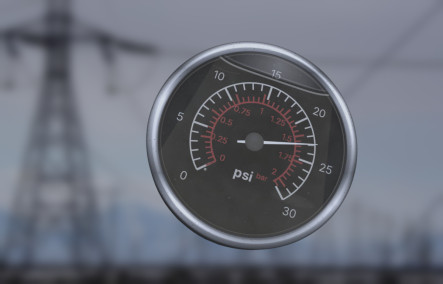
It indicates **23** psi
